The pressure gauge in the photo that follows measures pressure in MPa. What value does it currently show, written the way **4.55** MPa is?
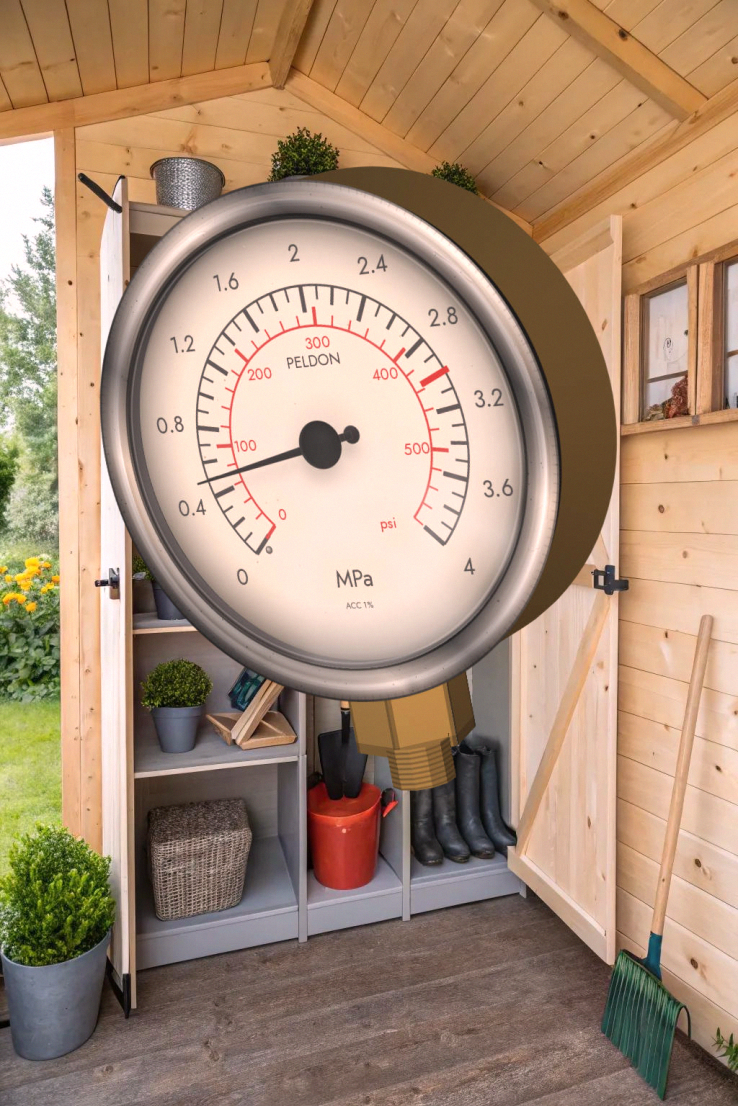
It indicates **0.5** MPa
